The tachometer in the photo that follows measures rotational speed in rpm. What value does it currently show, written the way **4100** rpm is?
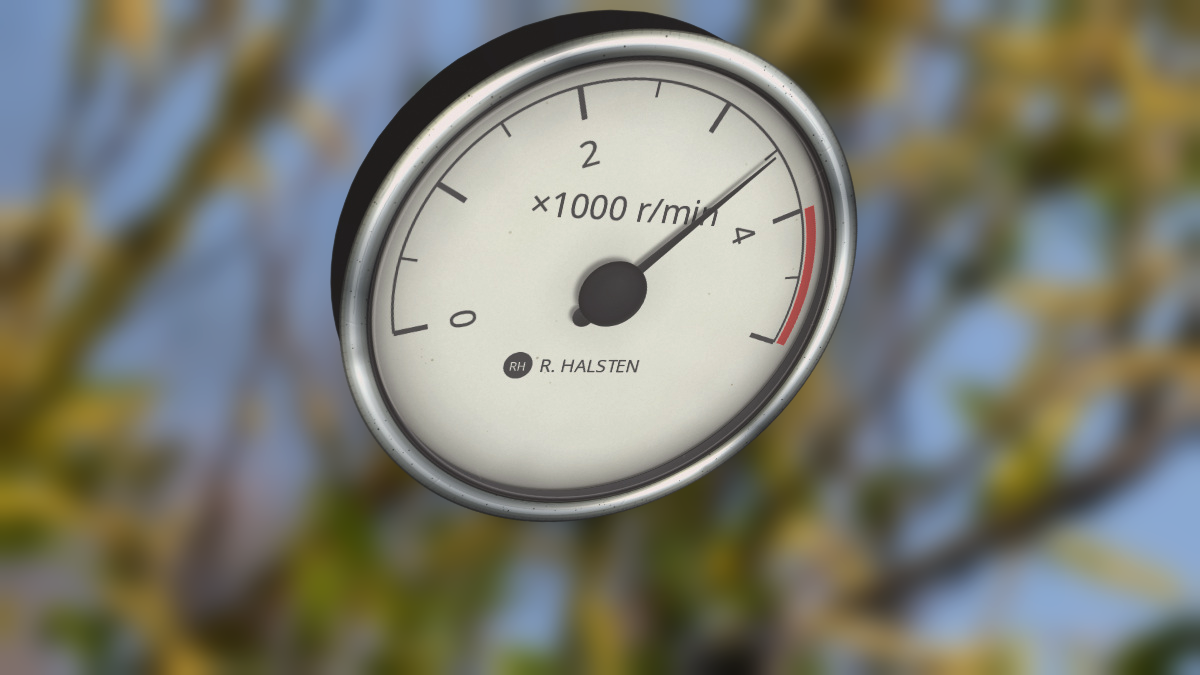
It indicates **3500** rpm
